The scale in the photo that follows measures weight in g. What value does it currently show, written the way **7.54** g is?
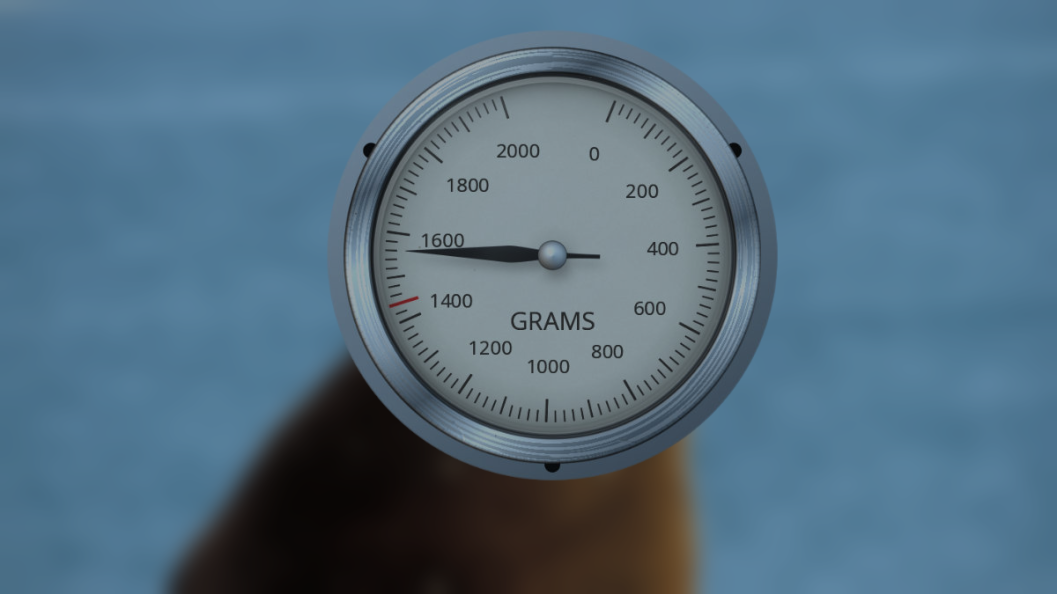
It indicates **1560** g
